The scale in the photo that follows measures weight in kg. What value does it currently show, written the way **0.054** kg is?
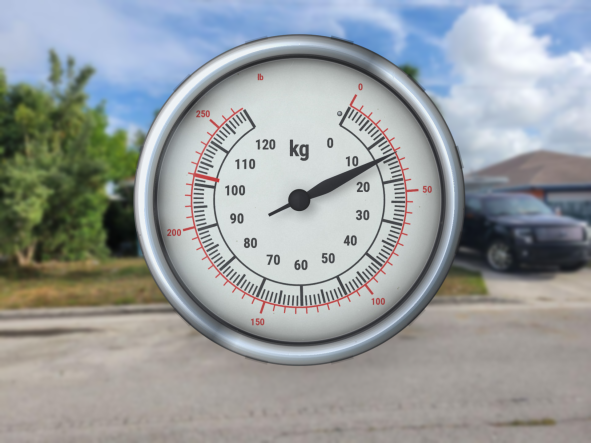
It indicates **14** kg
